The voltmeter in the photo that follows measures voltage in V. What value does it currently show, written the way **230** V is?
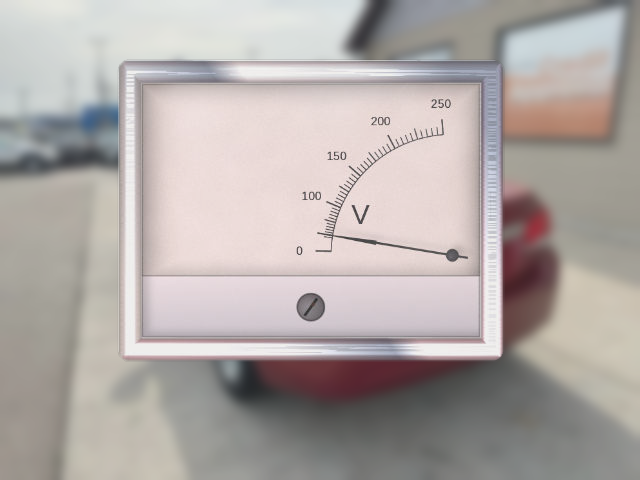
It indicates **50** V
